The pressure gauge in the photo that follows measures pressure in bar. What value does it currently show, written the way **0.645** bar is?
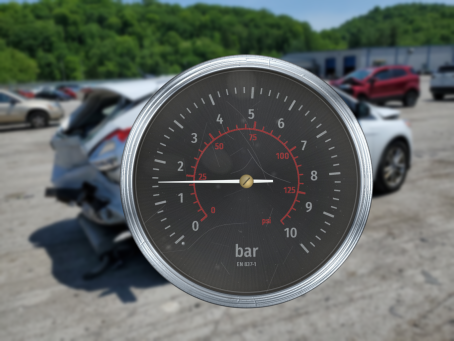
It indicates **1.5** bar
